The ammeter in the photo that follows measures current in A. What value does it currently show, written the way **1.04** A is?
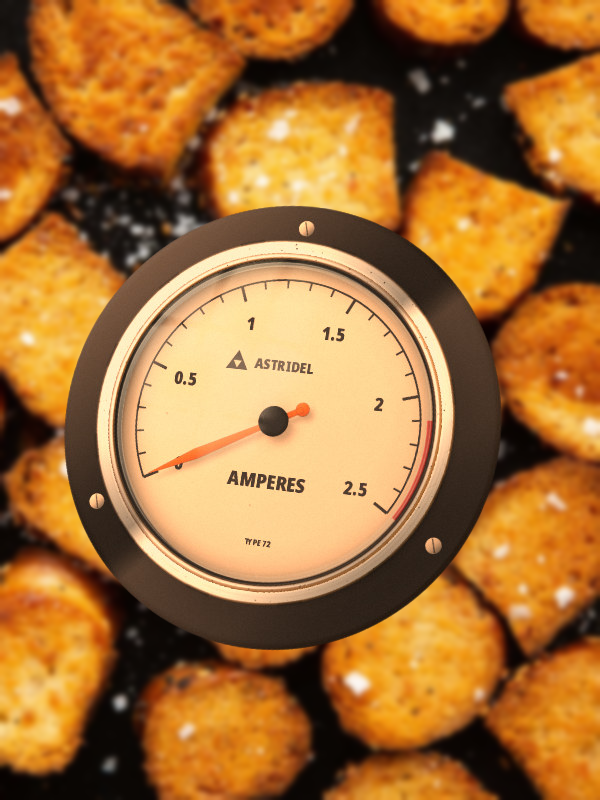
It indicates **0** A
